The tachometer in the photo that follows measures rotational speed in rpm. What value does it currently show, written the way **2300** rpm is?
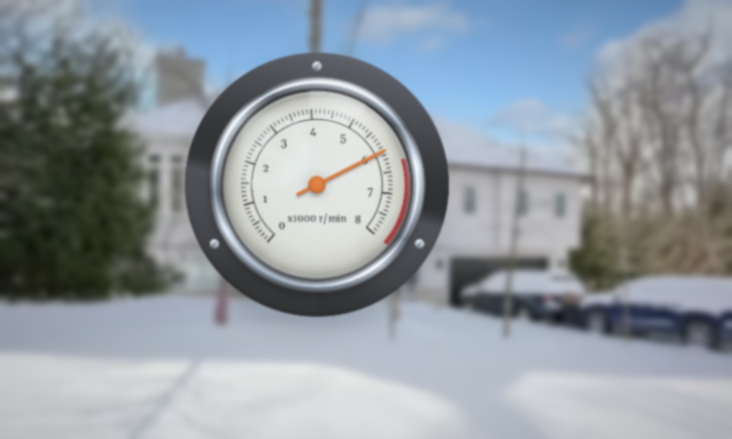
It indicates **6000** rpm
